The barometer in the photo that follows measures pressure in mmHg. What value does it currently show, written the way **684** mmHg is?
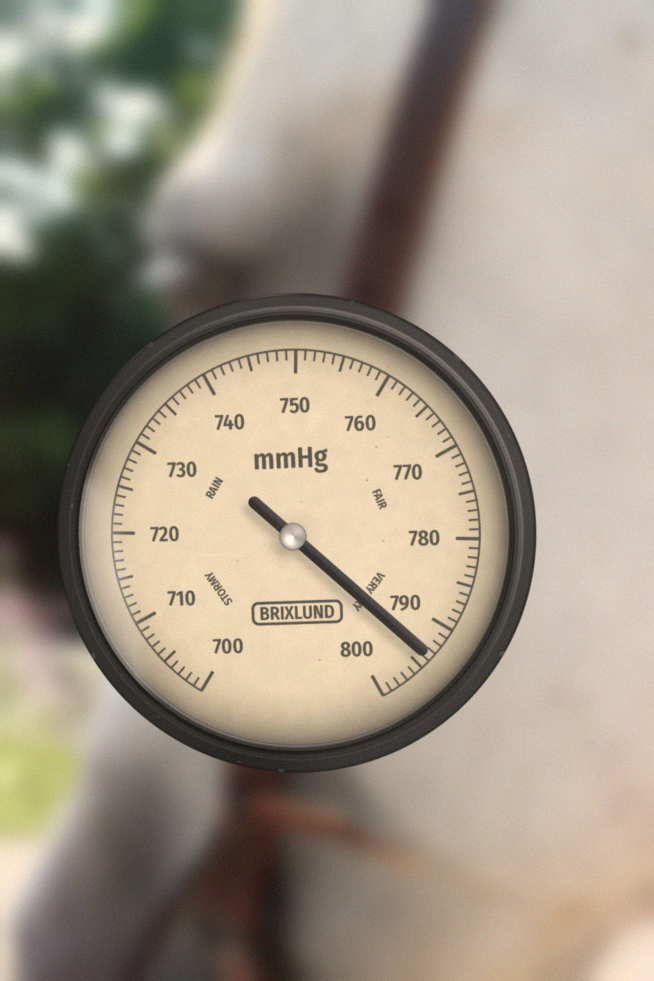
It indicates **793.5** mmHg
